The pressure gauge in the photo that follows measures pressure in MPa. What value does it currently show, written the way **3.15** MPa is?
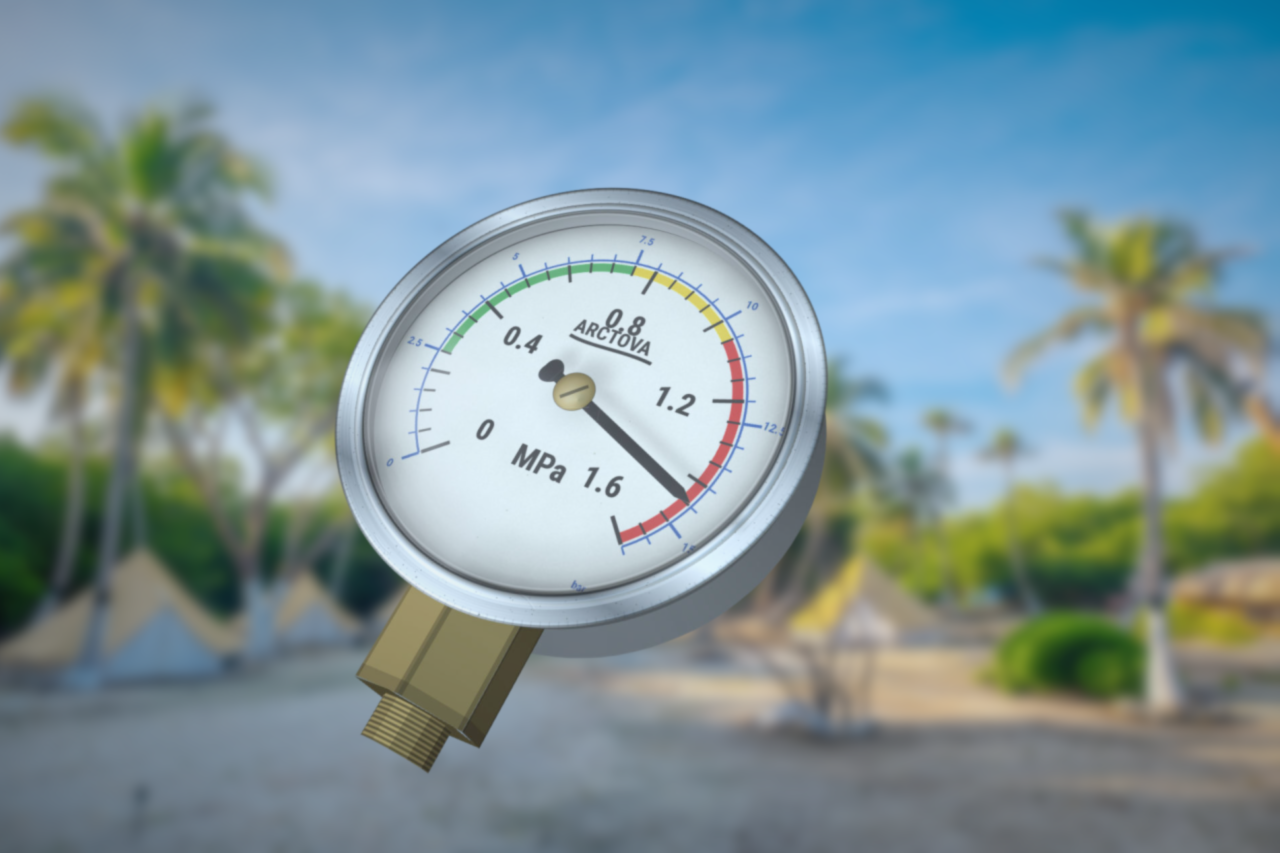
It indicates **1.45** MPa
